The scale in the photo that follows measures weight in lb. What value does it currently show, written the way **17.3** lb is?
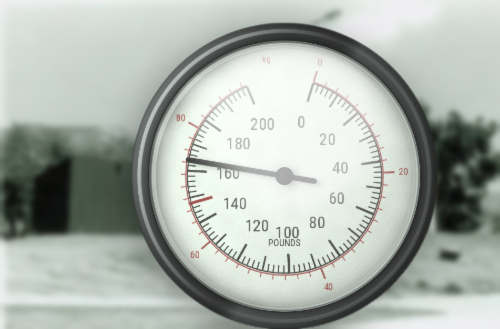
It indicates **164** lb
